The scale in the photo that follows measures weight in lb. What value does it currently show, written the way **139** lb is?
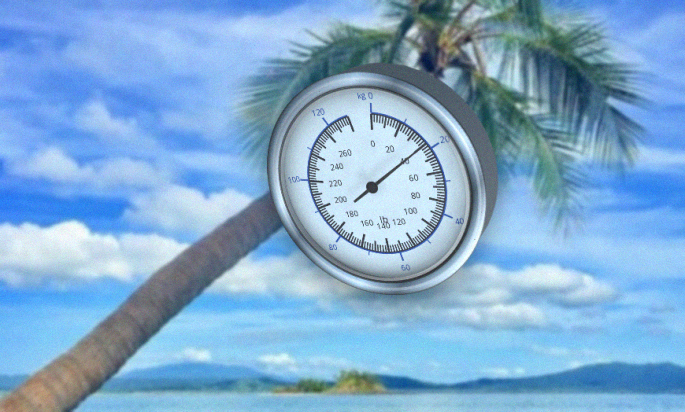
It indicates **40** lb
